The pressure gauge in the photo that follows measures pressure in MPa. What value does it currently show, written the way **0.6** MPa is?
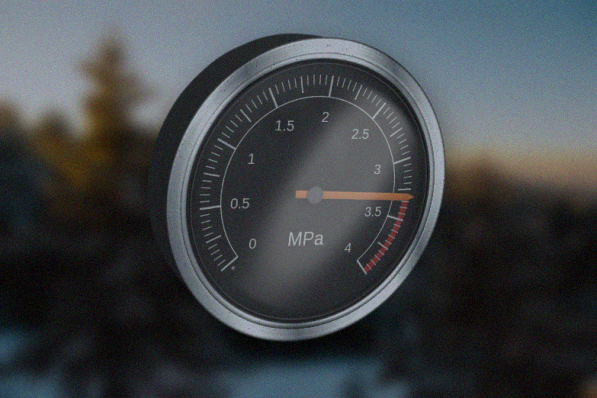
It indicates **3.3** MPa
